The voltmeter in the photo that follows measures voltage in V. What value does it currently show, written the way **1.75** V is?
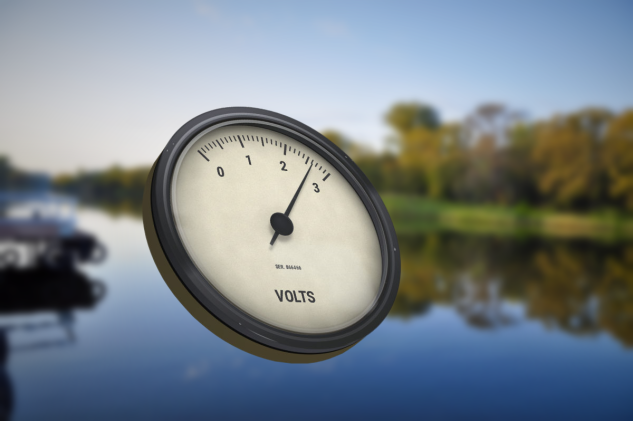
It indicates **2.6** V
